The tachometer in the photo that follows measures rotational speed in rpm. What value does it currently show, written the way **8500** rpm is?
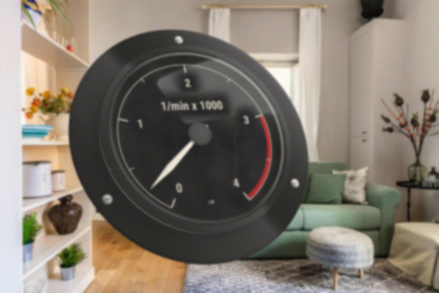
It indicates **250** rpm
